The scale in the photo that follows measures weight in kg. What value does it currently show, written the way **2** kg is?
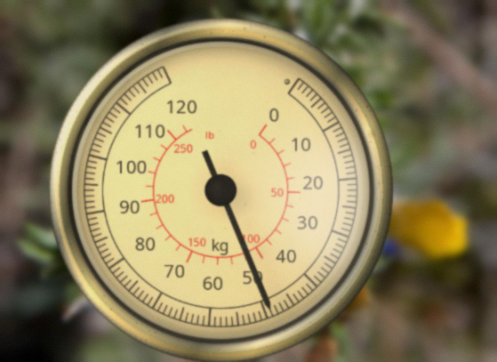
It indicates **49** kg
